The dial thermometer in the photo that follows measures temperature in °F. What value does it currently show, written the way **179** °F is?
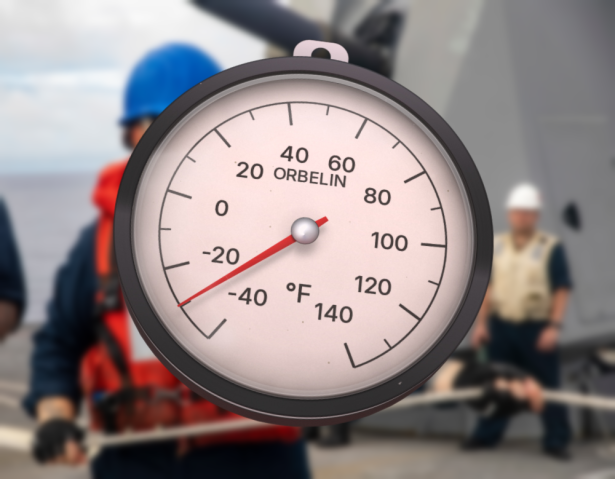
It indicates **-30** °F
